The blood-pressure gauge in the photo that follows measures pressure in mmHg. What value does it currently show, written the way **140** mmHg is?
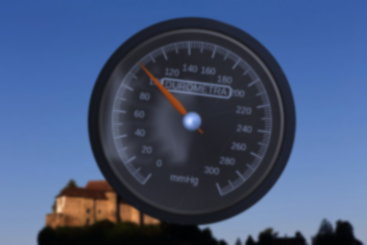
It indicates **100** mmHg
